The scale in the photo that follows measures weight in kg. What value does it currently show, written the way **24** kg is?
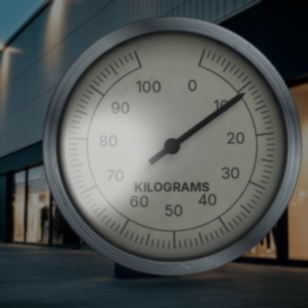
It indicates **11** kg
